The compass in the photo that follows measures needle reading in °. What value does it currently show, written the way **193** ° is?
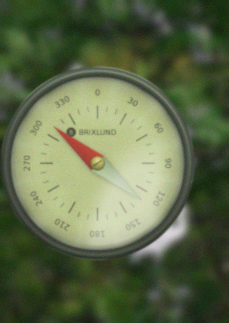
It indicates **310** °
